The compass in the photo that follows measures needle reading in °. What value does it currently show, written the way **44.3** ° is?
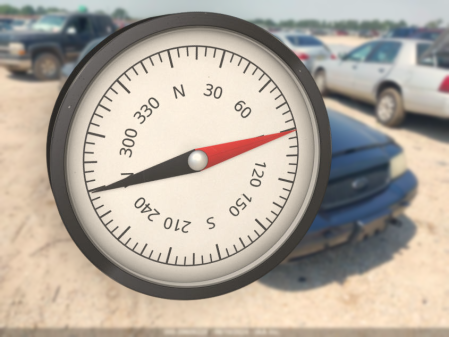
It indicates **90** °
